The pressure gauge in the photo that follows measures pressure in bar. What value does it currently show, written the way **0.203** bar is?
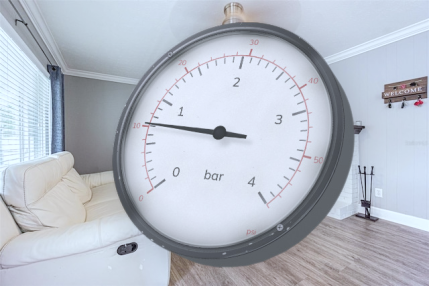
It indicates **0.7** bar
